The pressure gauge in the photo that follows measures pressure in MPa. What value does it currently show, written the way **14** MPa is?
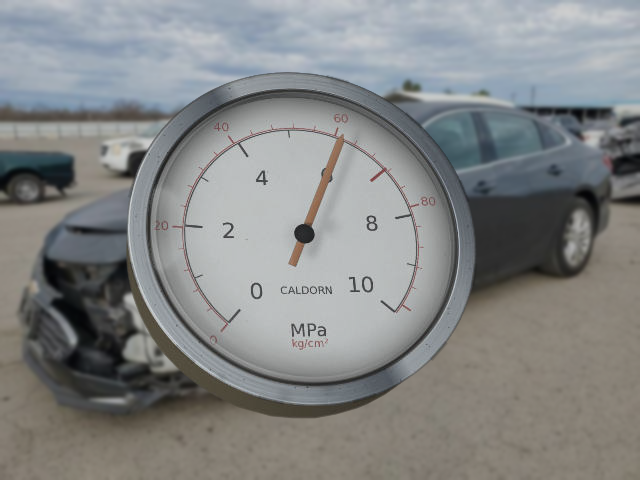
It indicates **6** MPa
